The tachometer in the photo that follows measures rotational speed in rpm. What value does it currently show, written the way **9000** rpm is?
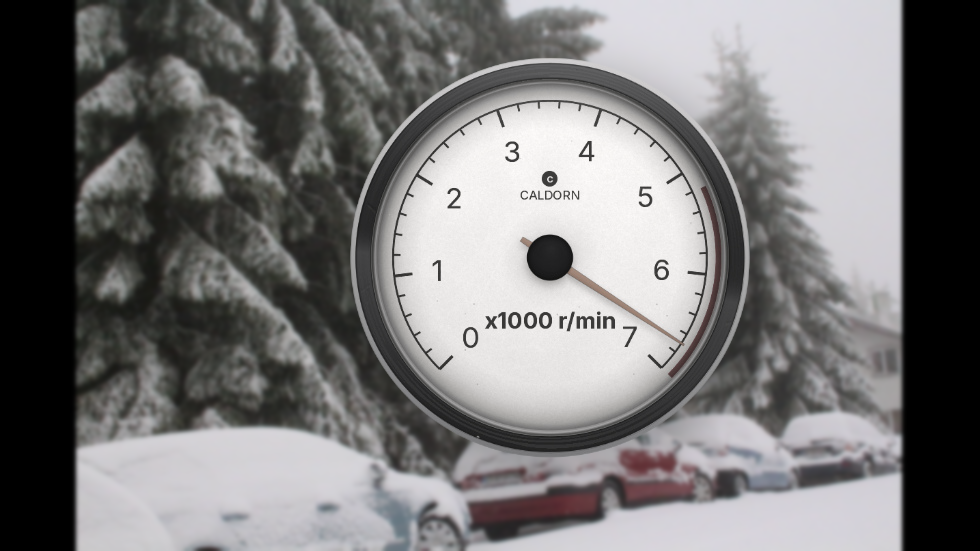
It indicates **6700** rpm
